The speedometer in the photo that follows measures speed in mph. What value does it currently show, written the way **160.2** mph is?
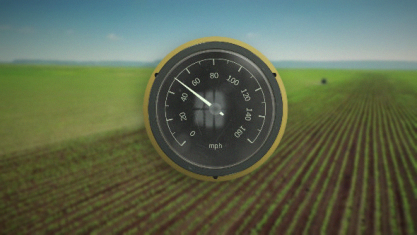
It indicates **50** mph
